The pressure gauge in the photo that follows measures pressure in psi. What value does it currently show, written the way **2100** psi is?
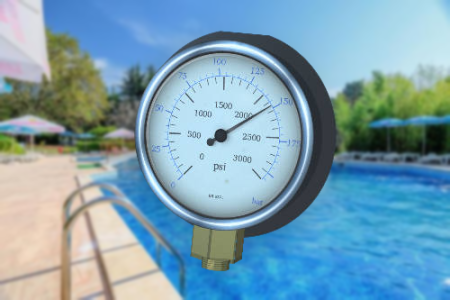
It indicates **2150** psi
